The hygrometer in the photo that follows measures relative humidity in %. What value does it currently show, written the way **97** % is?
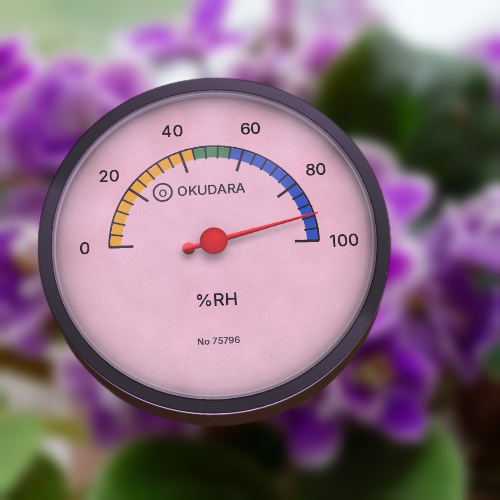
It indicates **92** %
